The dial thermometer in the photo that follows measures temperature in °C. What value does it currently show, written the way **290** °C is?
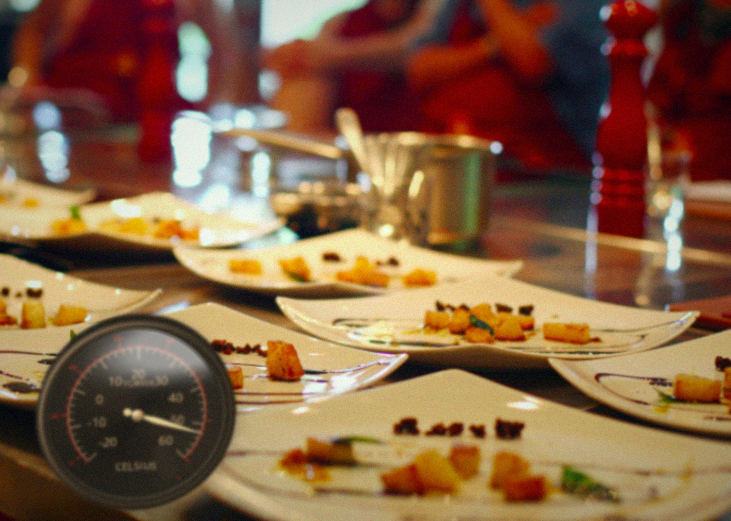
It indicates **52** °C
